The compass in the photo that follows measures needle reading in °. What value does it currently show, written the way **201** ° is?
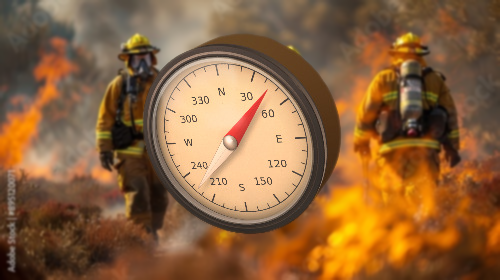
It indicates **45** °
